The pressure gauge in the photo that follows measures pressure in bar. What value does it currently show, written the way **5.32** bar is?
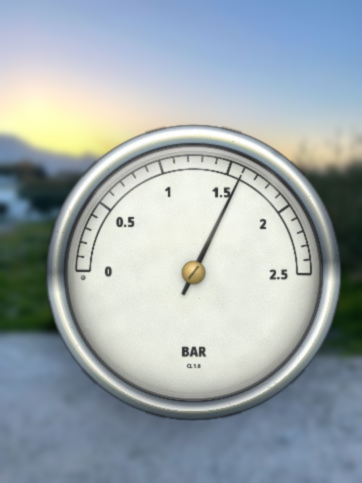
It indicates **1.6** bar
